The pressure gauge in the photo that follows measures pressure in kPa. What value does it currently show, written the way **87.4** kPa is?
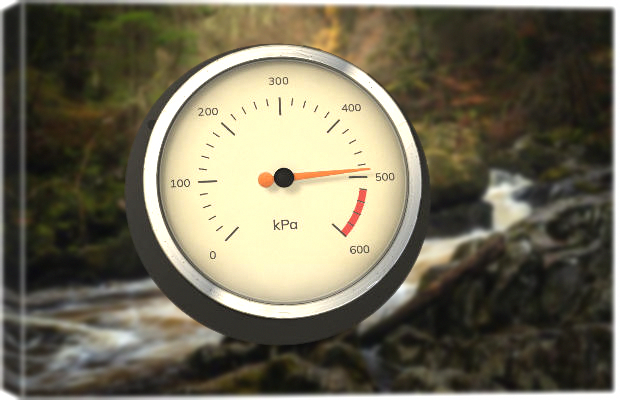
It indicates **490** kPa
